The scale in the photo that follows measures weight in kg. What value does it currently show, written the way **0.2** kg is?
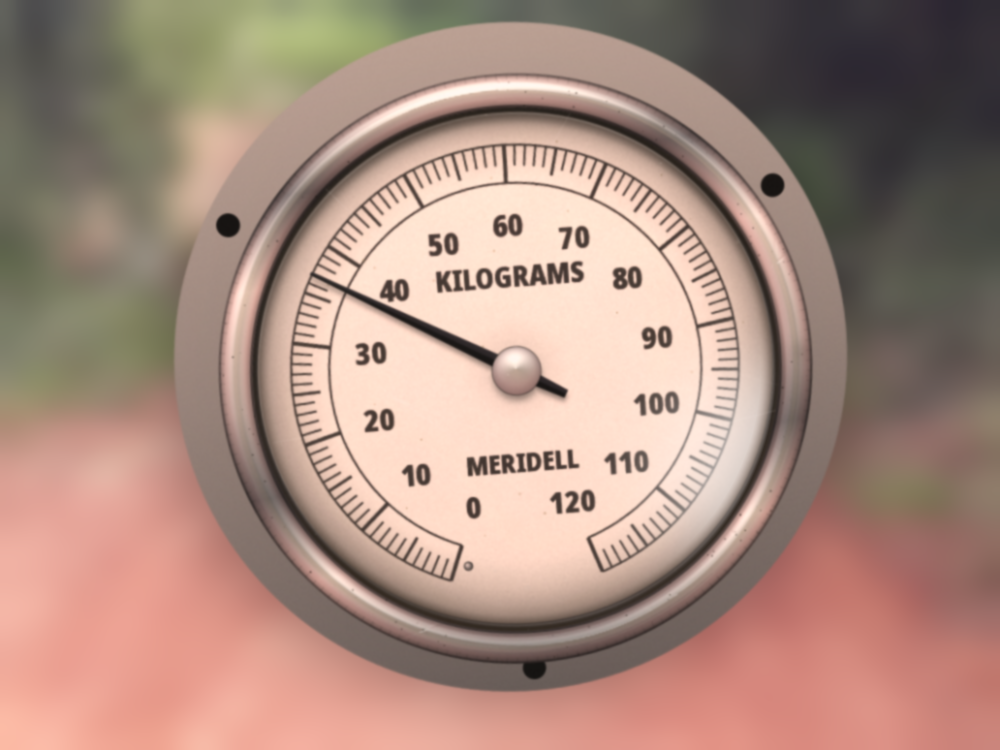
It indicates **37** kg
